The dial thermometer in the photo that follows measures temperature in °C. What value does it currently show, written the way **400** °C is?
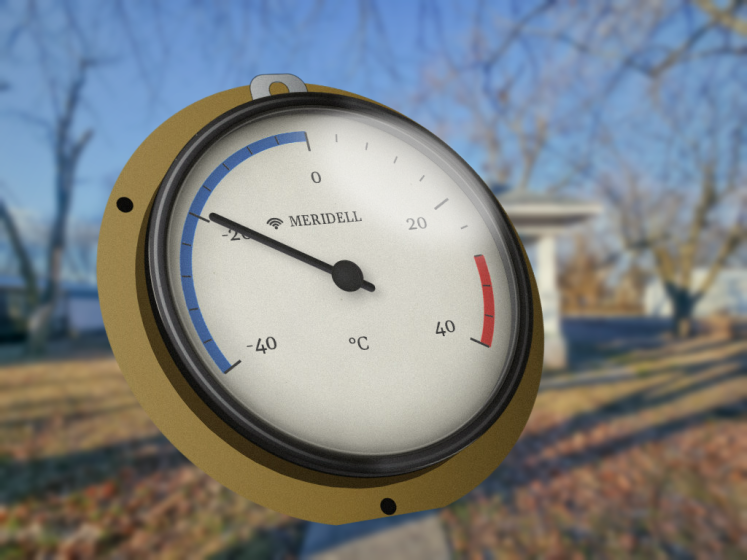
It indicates **-20** °C
